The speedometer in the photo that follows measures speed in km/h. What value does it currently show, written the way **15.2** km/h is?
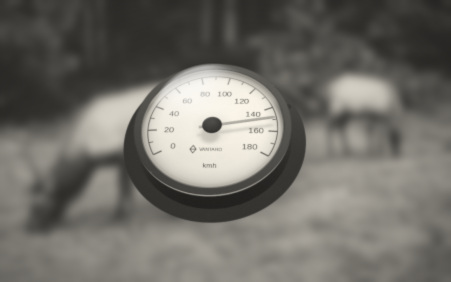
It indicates **150** km/h
